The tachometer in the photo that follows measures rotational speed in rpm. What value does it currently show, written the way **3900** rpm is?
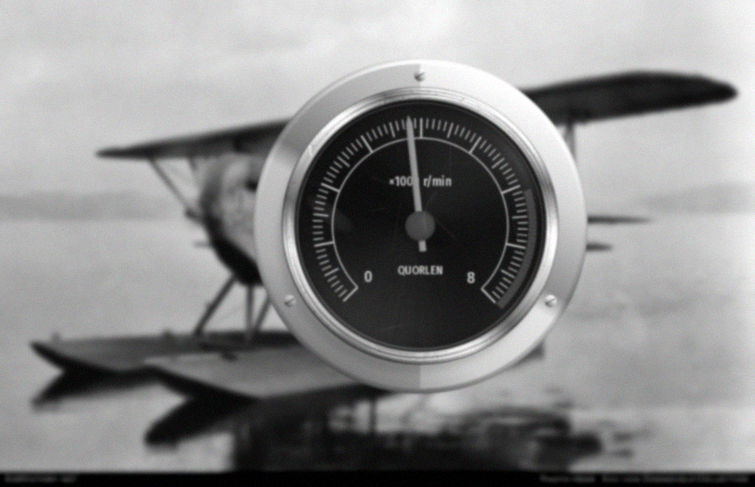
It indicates **3800** rpm
